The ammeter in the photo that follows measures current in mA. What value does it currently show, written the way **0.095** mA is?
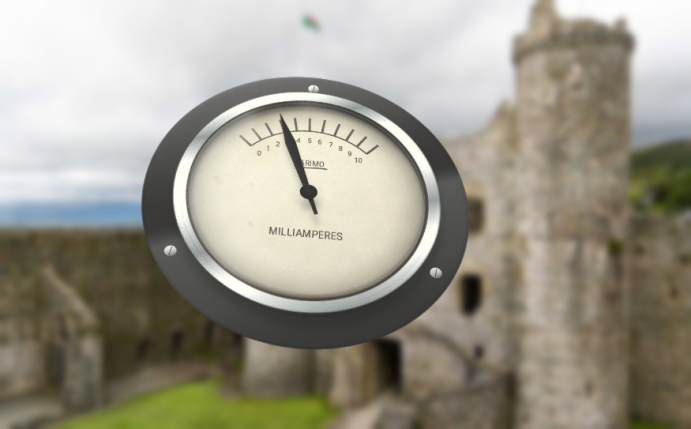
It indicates **3** mA
